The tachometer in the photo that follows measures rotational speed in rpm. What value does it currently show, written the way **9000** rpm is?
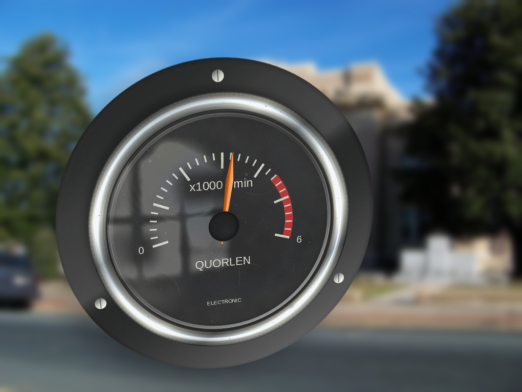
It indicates **3200** rpm
